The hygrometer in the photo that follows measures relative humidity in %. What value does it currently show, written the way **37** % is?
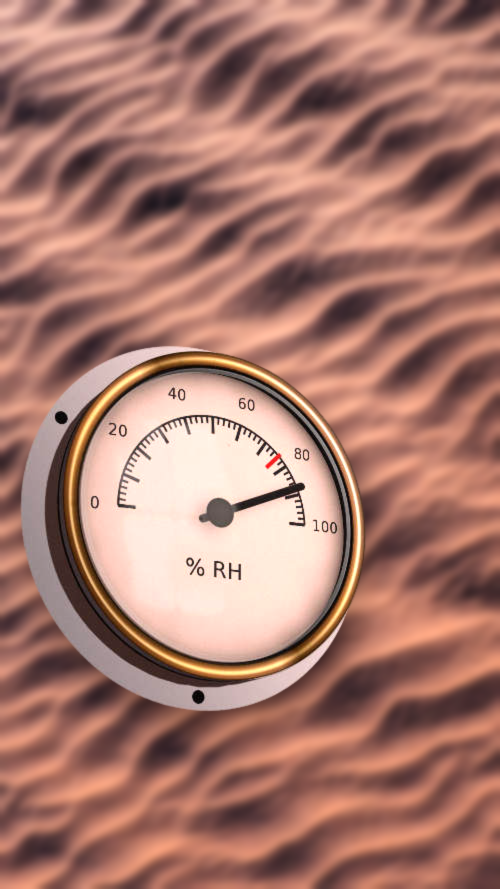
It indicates **88** %
